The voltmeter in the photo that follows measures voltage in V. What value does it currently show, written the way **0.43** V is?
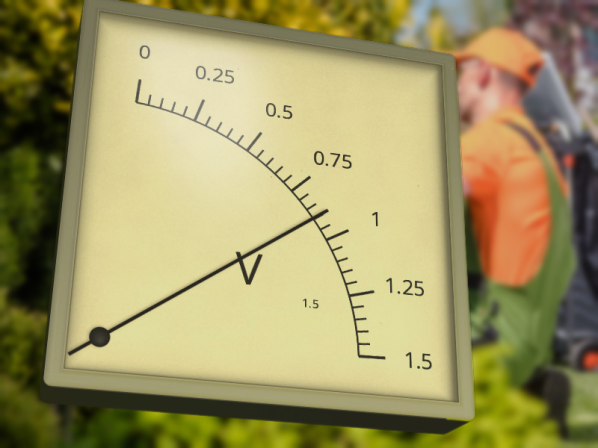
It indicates **0.9** V
